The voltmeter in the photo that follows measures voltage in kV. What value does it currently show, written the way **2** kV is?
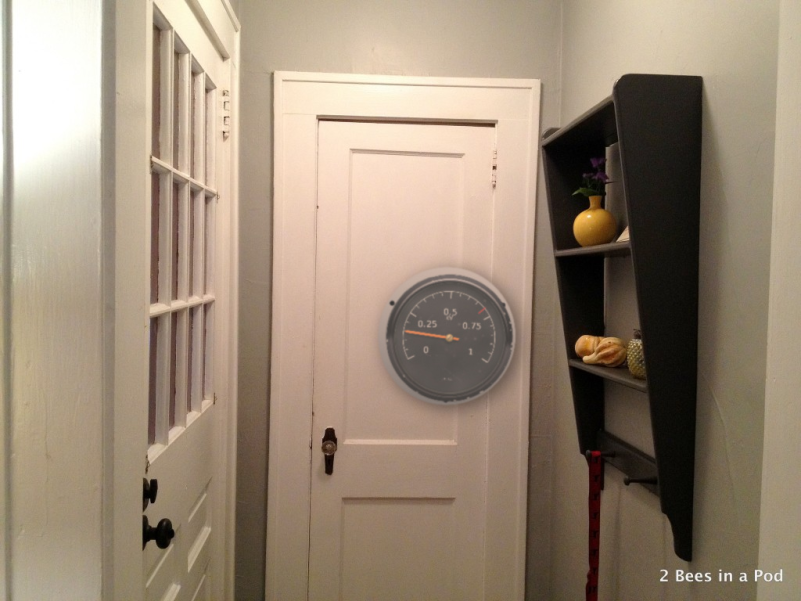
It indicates **0.15** kV
